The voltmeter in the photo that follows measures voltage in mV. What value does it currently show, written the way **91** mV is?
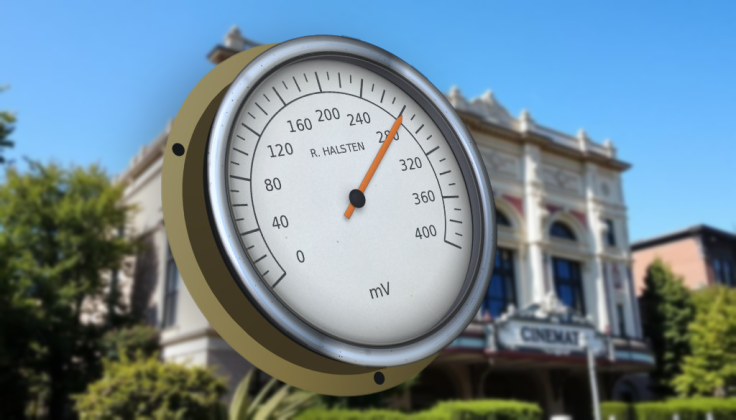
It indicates **280** mV
